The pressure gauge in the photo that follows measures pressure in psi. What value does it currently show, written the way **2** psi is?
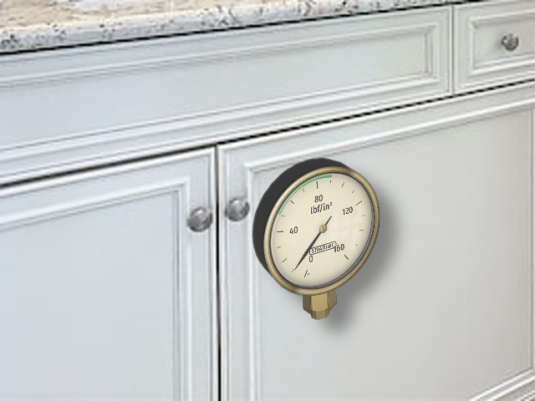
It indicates **10** psi
